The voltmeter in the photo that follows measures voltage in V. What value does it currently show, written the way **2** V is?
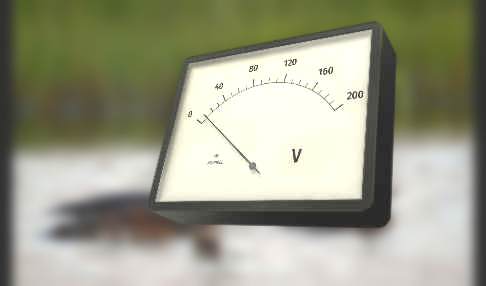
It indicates **10** V
